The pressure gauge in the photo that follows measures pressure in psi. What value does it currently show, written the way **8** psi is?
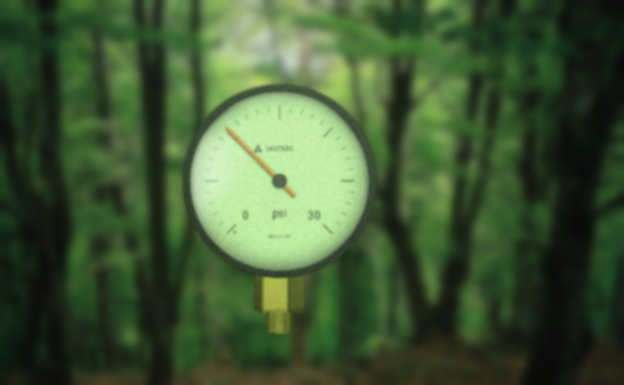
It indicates **10** psi
